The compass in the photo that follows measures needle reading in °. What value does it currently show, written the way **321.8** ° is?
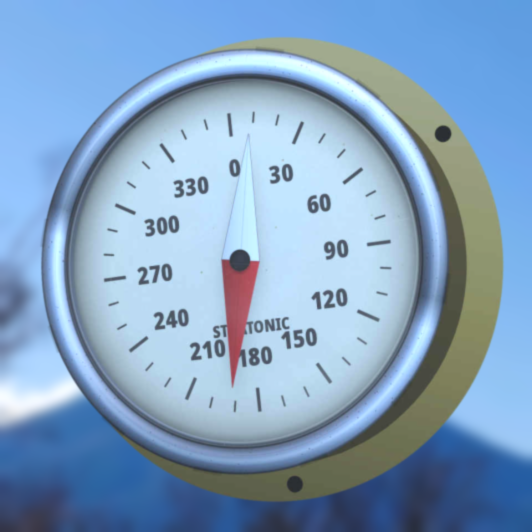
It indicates **190** °
